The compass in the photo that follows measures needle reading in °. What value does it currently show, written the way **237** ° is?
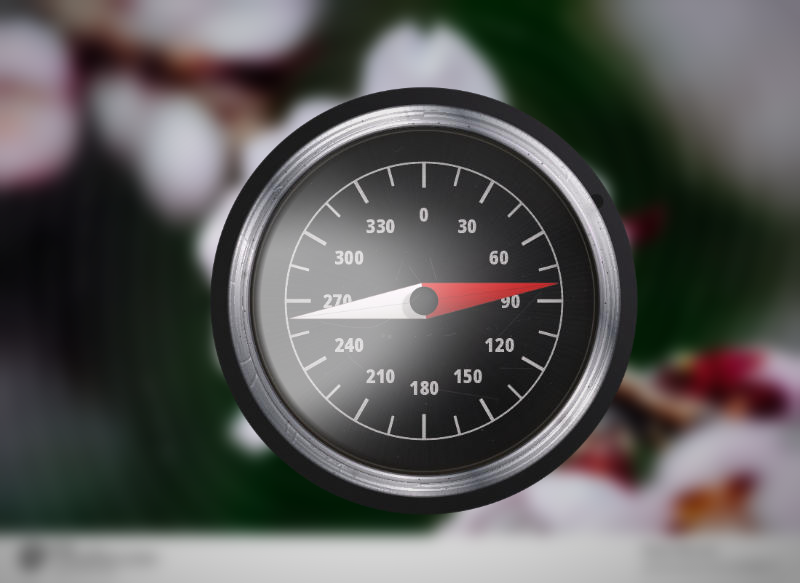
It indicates **82.5** °
